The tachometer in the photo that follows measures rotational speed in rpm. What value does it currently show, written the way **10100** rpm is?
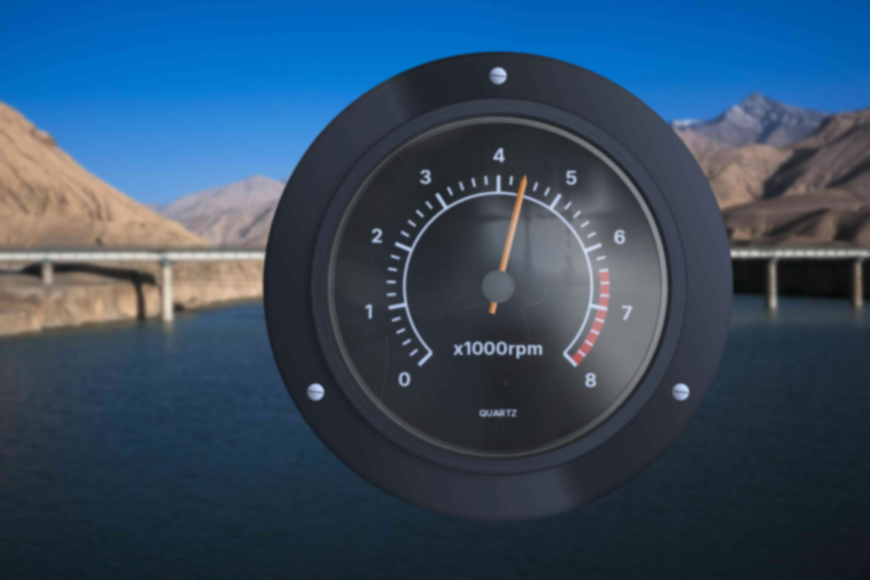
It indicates **4400** rpm
